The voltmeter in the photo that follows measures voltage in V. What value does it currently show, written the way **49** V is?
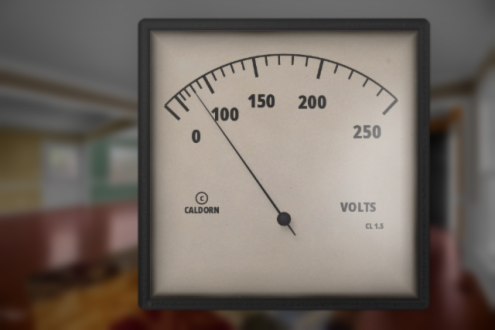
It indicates **80** V
